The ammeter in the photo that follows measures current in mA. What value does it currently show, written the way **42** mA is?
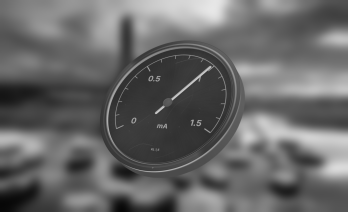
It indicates **1** mA
